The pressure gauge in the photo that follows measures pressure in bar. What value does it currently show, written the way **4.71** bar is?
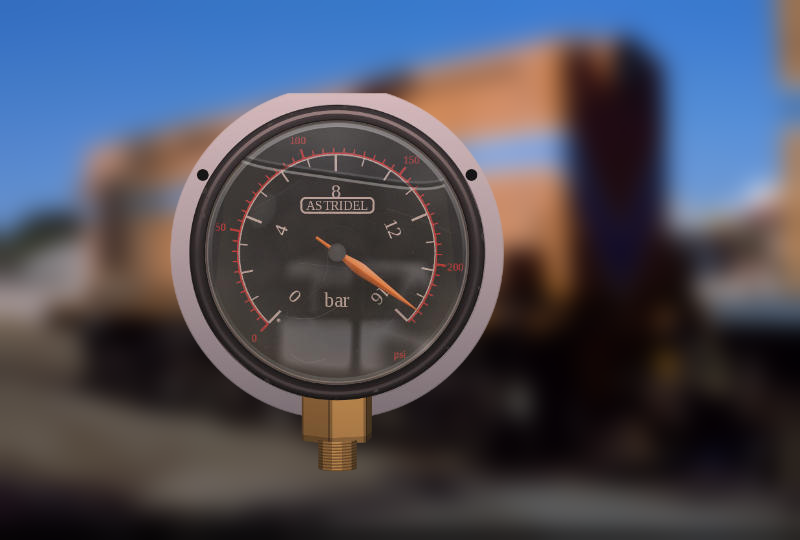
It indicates **15.5** bar
